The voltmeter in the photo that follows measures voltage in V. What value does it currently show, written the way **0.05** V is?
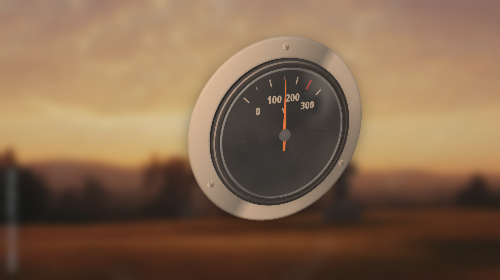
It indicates **150** V
